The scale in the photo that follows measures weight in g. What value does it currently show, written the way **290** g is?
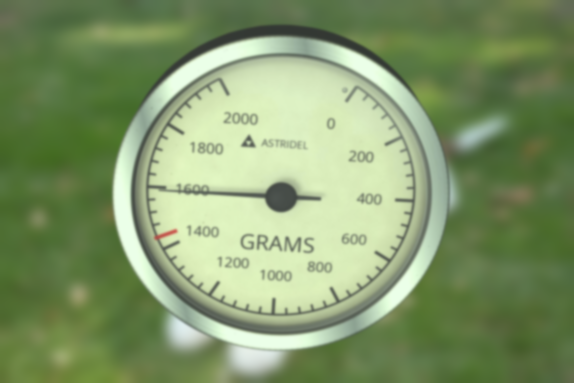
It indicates **1600** g
